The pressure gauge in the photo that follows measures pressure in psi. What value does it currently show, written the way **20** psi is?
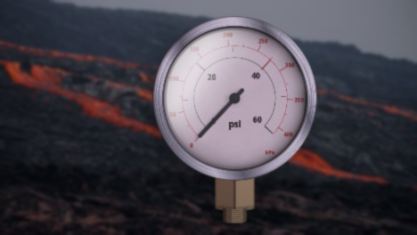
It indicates **0** psi
